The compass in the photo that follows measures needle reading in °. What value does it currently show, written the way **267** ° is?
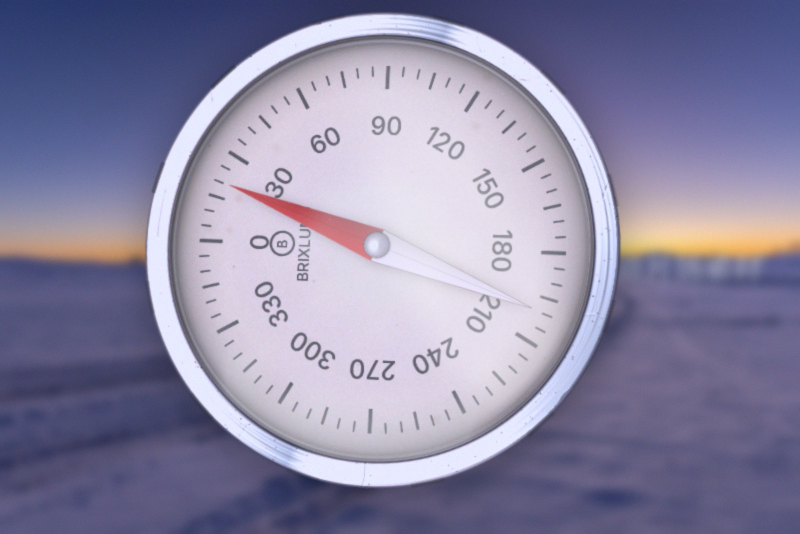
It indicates **20** °
